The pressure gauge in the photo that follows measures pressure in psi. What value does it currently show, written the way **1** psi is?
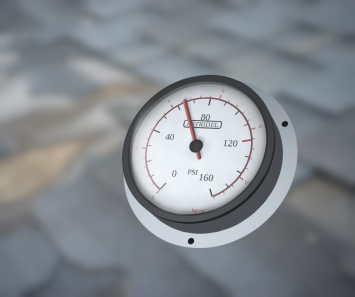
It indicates **65** psi
